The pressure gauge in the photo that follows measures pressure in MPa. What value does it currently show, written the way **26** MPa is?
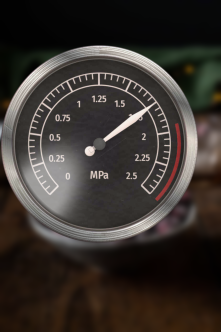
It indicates **1.75** MPa
